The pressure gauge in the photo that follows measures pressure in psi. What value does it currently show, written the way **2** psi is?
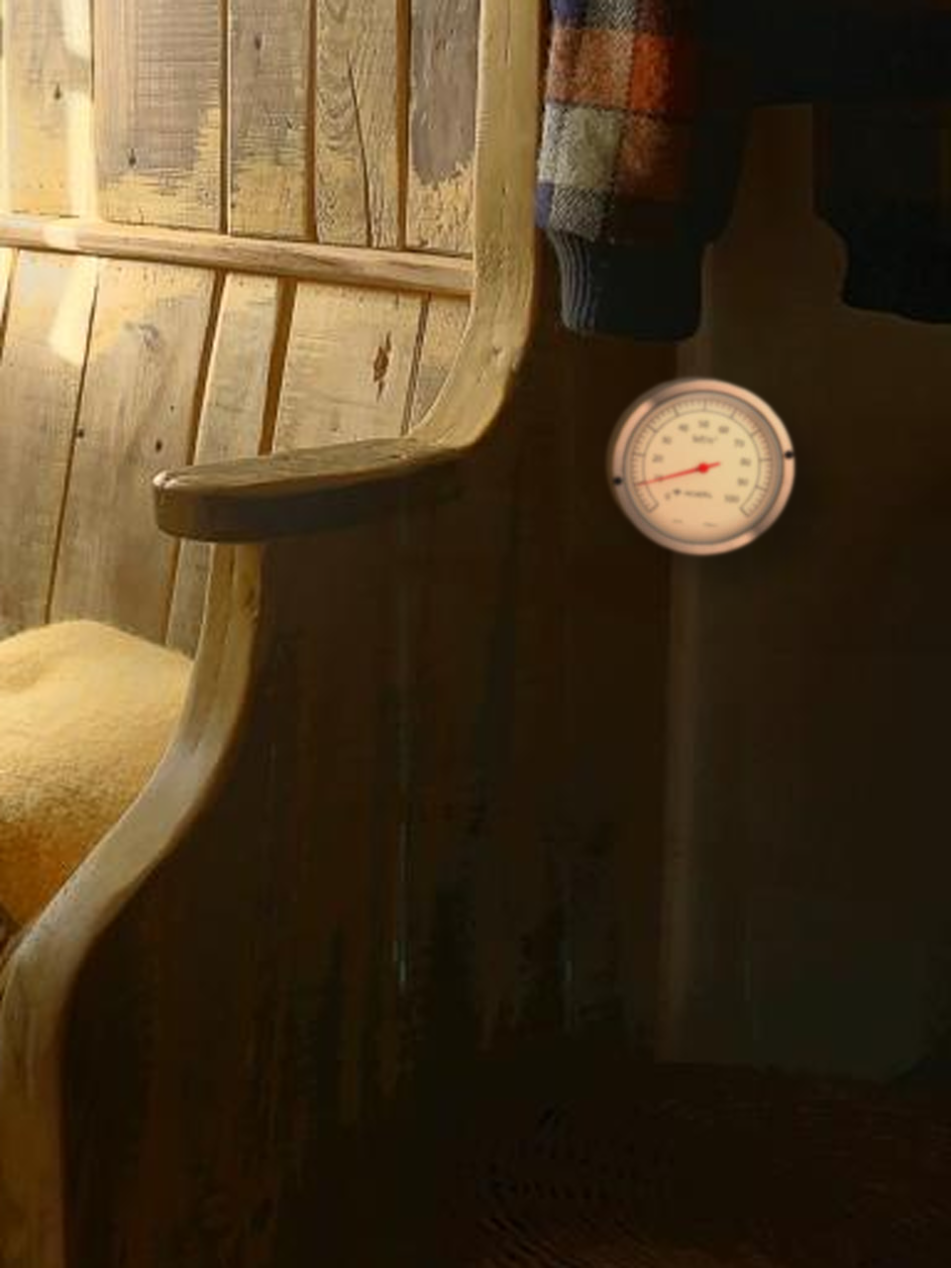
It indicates **10** psi
